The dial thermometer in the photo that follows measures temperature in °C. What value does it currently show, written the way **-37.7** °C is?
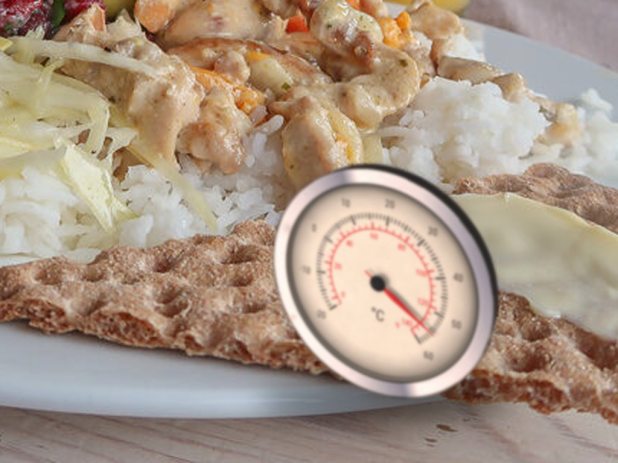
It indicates **55** °C
